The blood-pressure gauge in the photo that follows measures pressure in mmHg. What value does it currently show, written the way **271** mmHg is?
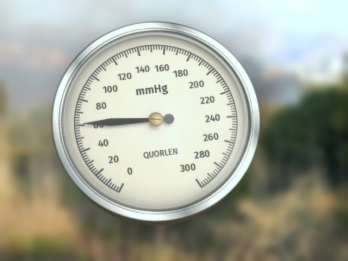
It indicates **60** mmHg
